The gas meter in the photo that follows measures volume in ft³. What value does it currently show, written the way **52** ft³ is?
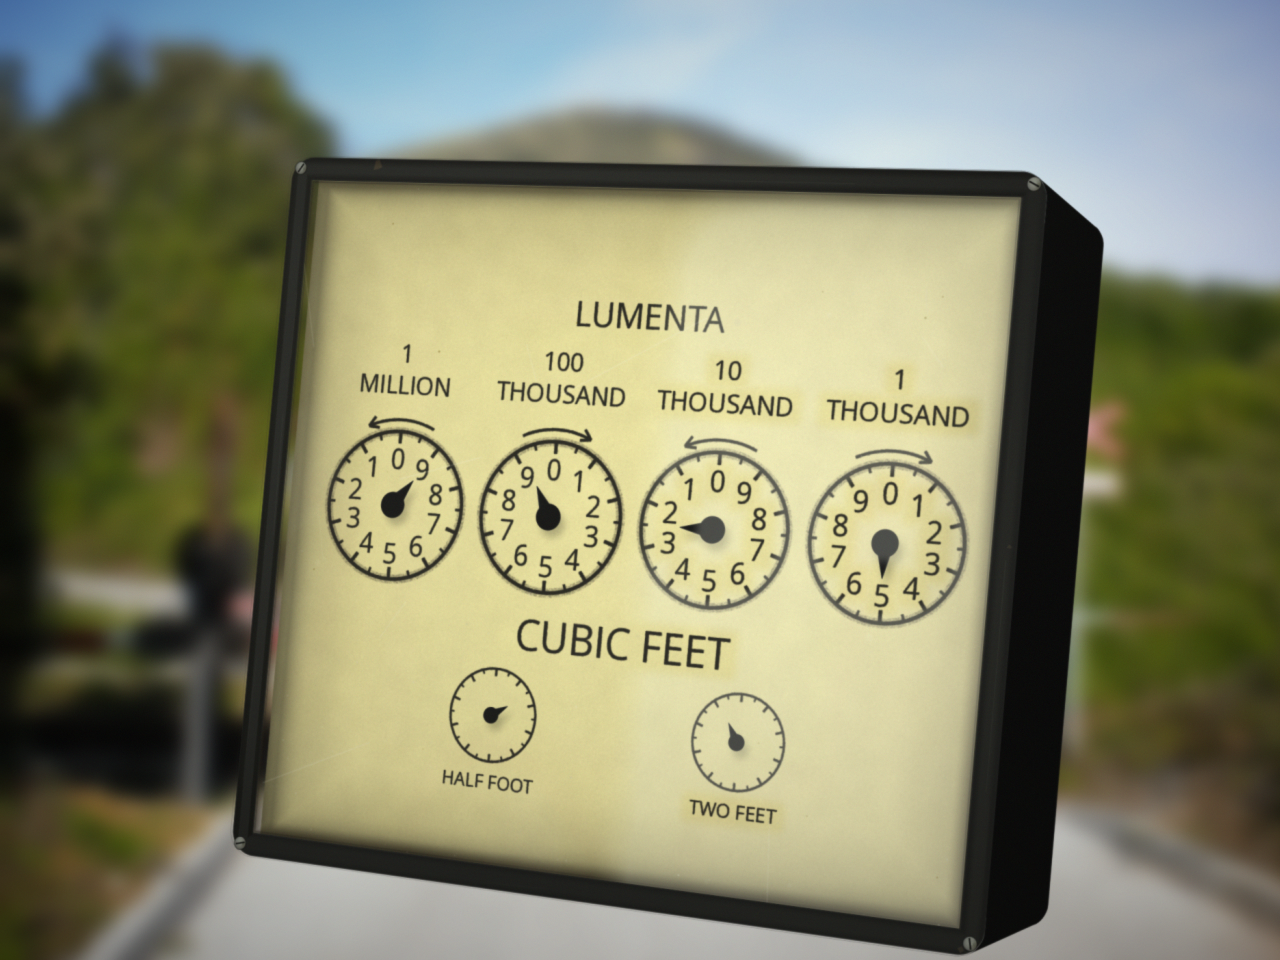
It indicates **892500** ft³
